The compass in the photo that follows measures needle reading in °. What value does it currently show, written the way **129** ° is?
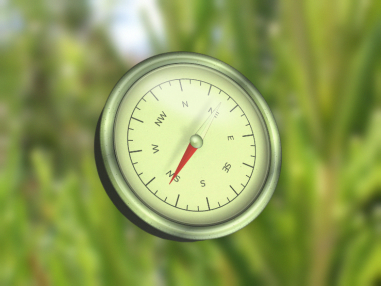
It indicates **225** °
